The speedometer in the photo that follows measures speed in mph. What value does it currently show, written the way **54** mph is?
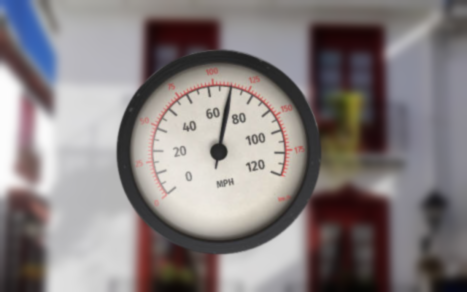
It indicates **70** mph
